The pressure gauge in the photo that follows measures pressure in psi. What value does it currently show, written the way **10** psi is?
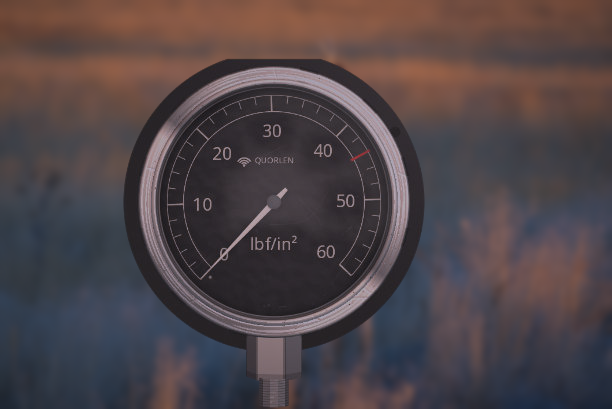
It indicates **0** psi
